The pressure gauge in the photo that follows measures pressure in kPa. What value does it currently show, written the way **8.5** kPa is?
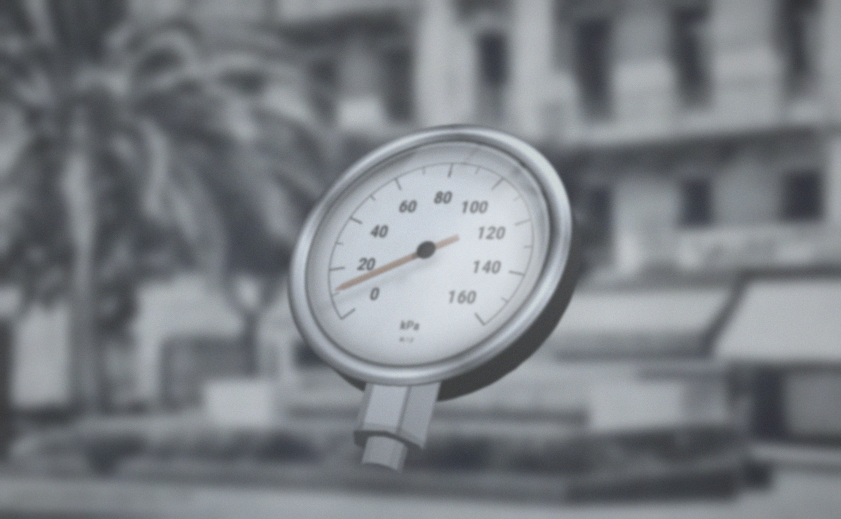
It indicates **10** kPa
